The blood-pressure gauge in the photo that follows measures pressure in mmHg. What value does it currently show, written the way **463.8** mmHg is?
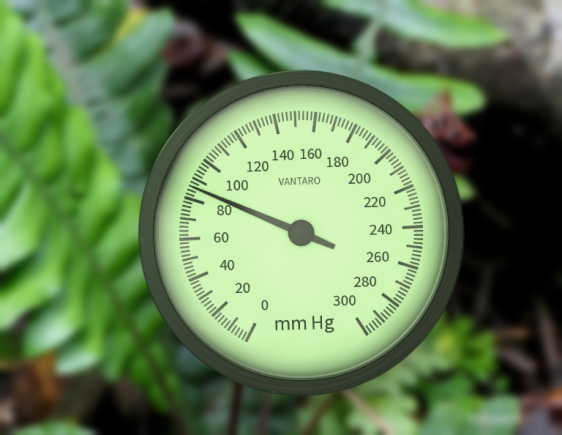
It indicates **86** mmHg
